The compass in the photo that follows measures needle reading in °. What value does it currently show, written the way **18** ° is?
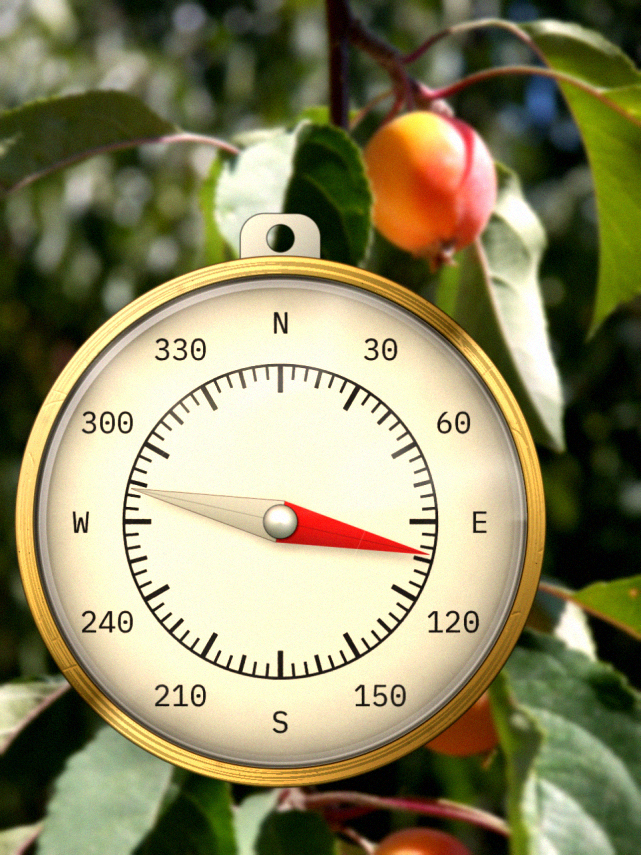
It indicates **102.5** °
